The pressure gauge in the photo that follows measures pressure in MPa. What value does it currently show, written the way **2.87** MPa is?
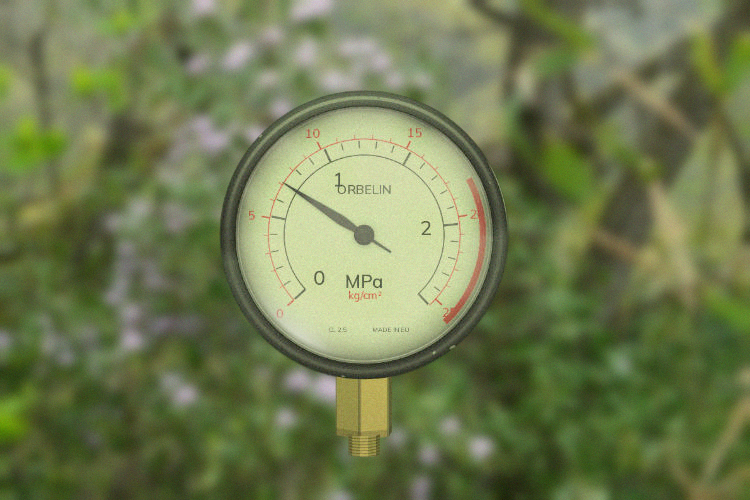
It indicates **0.7** MPa
